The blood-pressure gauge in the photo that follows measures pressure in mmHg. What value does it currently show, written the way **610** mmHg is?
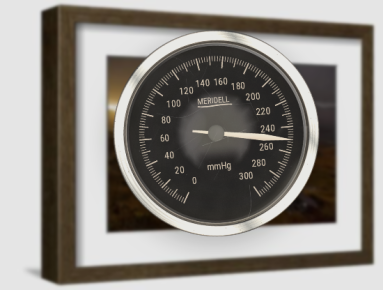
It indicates **250** mmHg
